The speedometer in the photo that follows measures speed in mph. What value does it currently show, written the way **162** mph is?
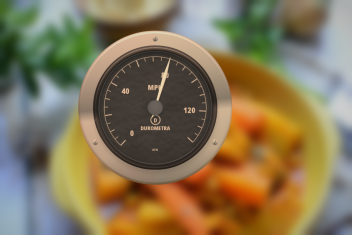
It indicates **80** mph
